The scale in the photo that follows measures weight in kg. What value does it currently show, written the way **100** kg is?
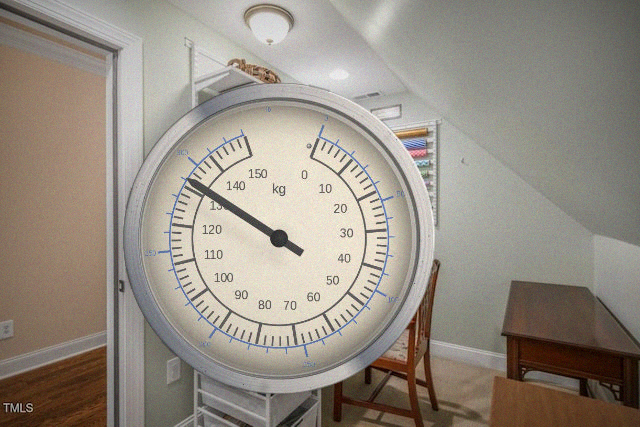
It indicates **132** kg
